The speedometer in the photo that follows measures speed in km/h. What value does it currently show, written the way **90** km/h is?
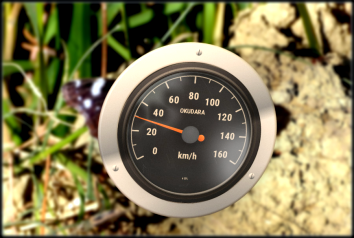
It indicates **30** km/h
